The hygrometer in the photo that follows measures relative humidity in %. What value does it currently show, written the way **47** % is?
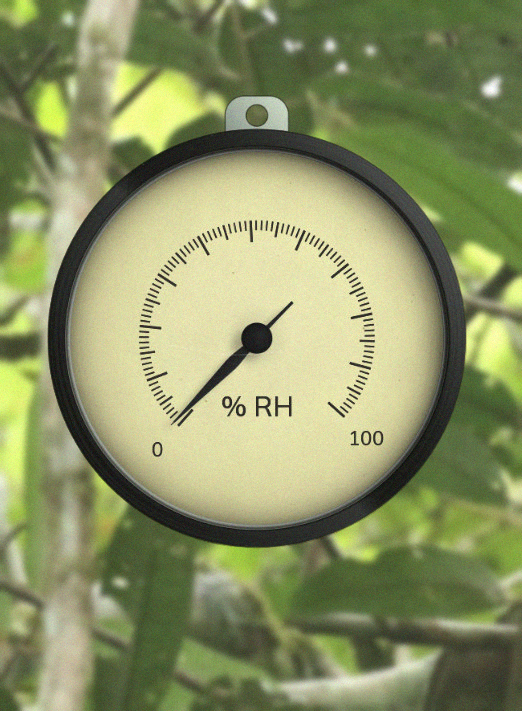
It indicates **1** %
